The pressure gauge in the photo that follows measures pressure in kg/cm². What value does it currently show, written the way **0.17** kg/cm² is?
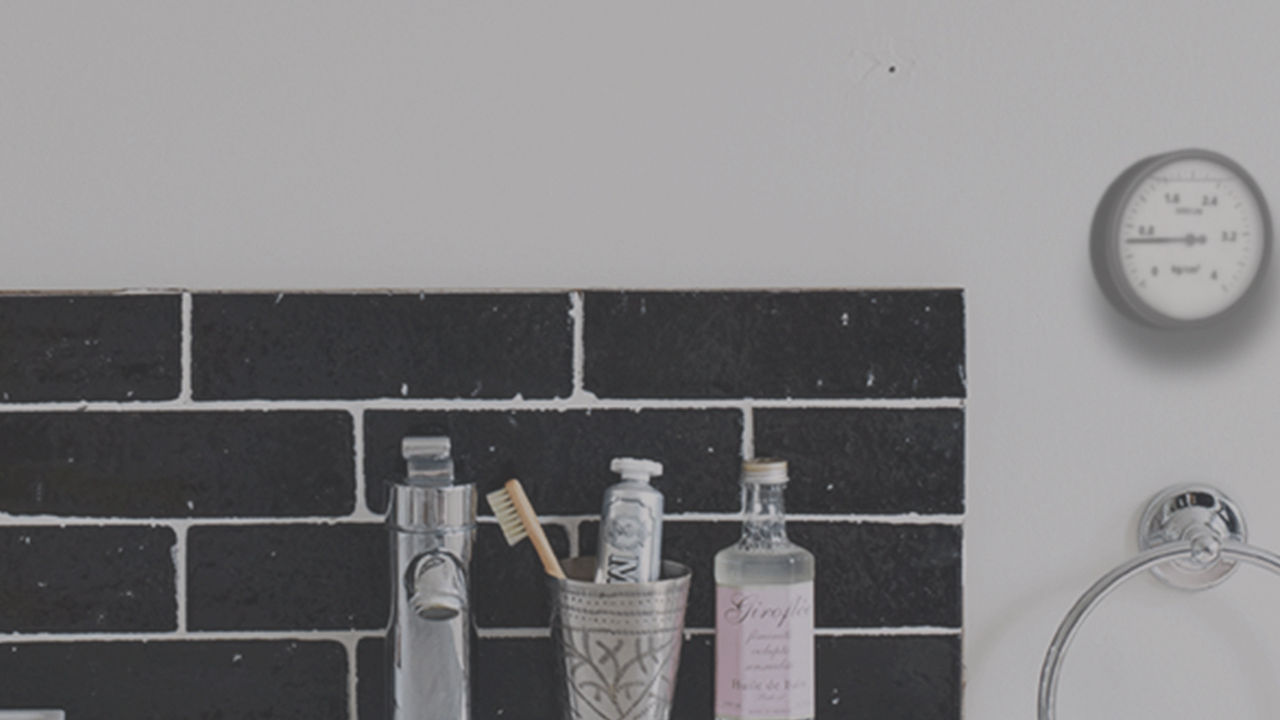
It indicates **0.6** kg/cm²
